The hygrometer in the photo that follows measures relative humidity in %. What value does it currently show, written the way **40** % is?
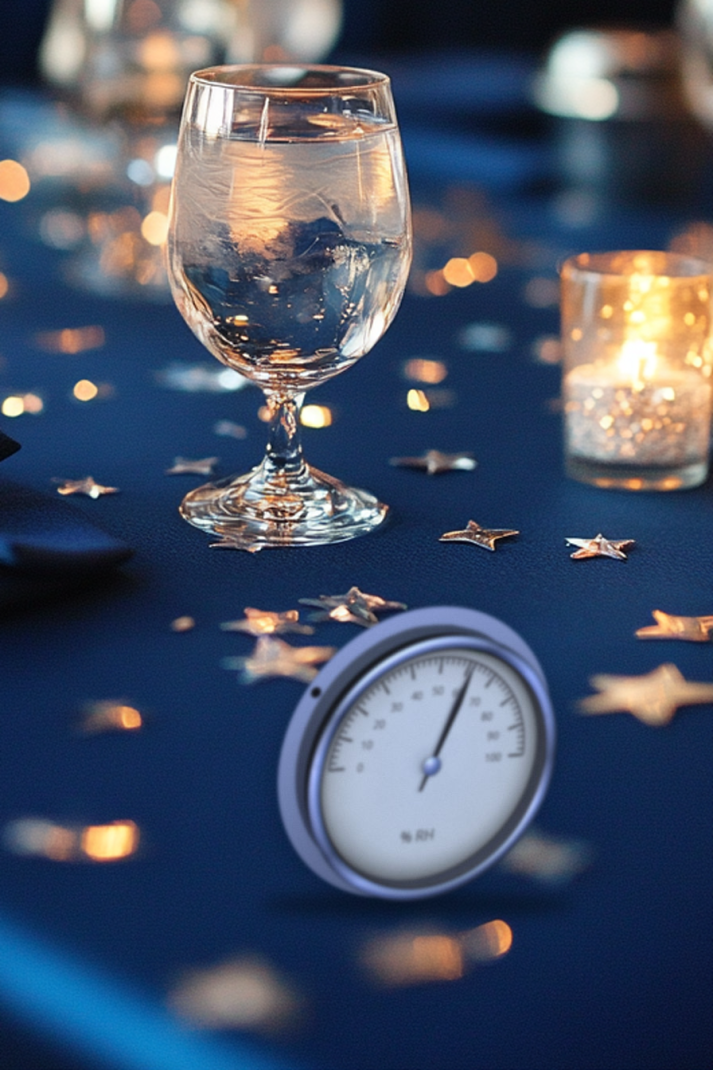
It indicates **60** %
